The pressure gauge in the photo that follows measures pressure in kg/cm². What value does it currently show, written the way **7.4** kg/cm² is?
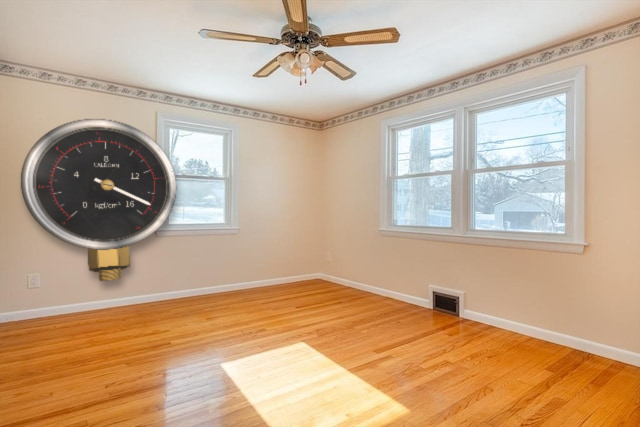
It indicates **15** kg/cm²
